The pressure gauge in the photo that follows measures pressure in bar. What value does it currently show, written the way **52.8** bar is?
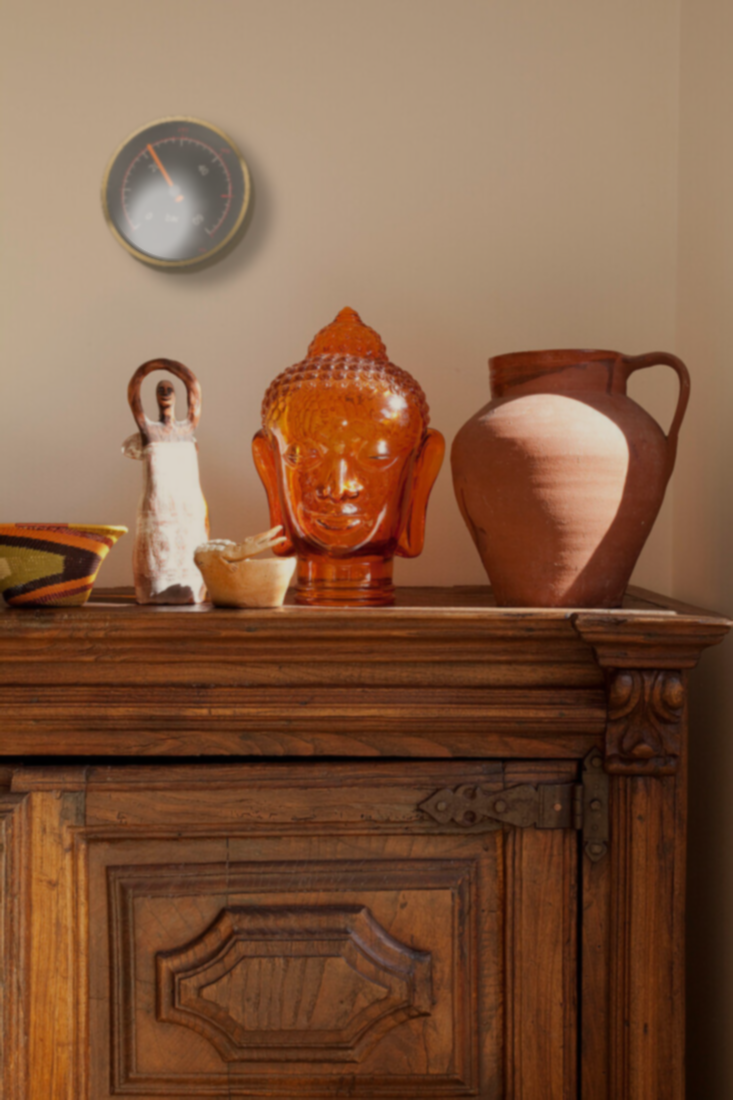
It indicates **22** bar
